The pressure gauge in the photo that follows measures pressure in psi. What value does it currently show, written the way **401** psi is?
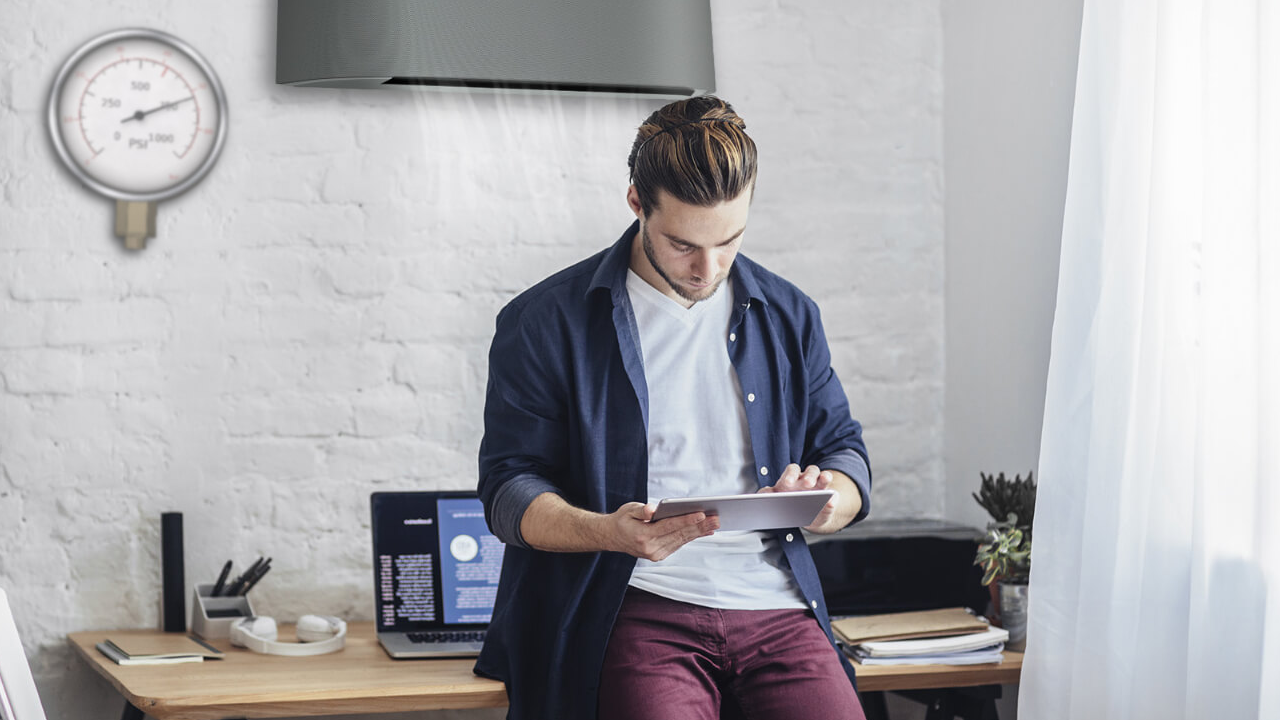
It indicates **750** psi
